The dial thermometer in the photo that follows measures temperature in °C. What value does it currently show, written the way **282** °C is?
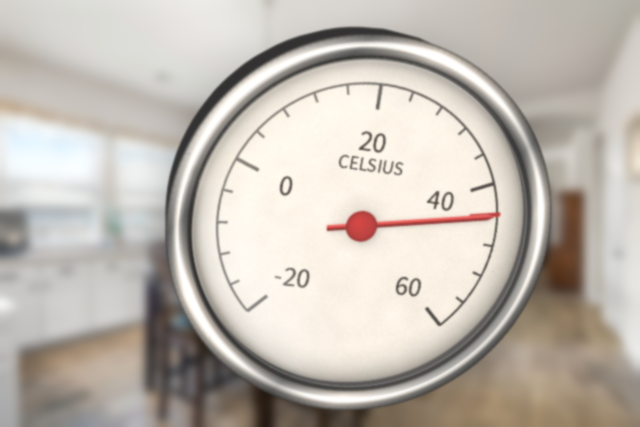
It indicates **44** °C
